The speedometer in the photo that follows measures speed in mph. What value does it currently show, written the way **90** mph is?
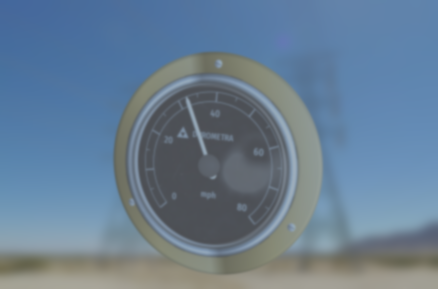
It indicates **32.5** mph
